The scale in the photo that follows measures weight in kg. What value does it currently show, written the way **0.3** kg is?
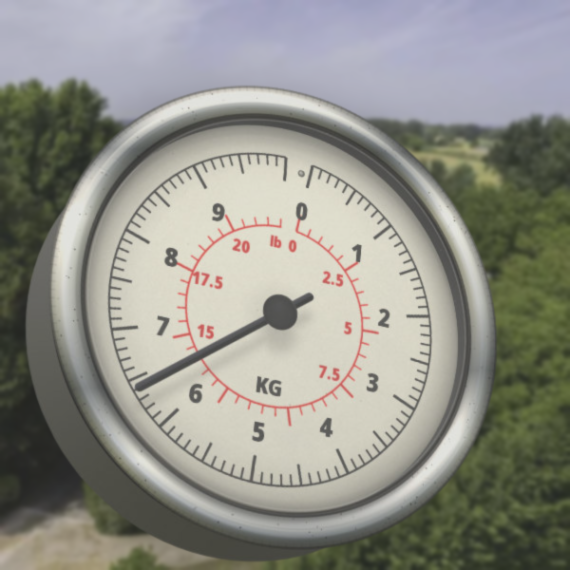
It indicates **6.4** kg
